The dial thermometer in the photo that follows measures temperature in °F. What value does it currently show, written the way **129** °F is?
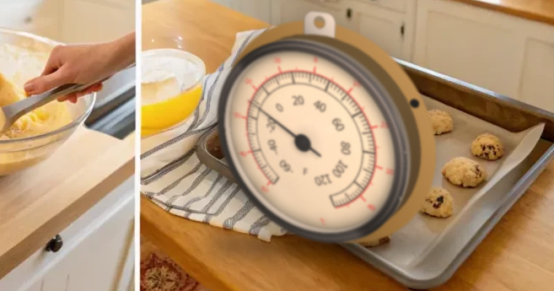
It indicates **-10** °F
